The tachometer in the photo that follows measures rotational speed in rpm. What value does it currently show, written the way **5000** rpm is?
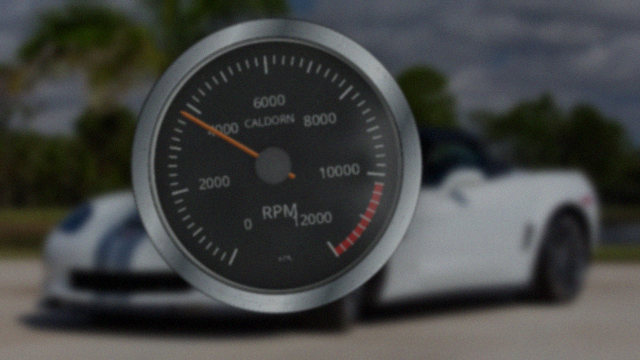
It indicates **3800** rpm
